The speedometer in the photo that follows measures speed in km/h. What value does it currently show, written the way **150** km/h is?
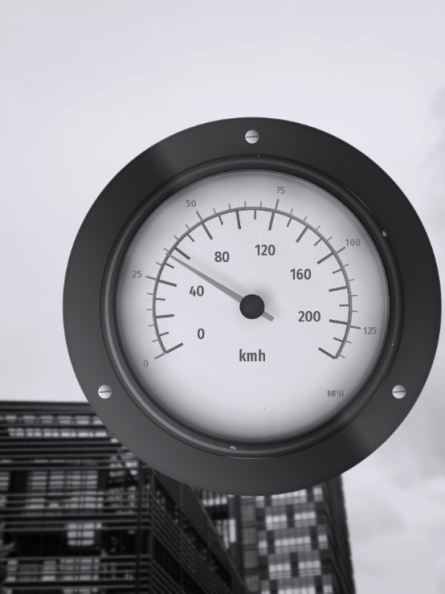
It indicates **55** km/h
